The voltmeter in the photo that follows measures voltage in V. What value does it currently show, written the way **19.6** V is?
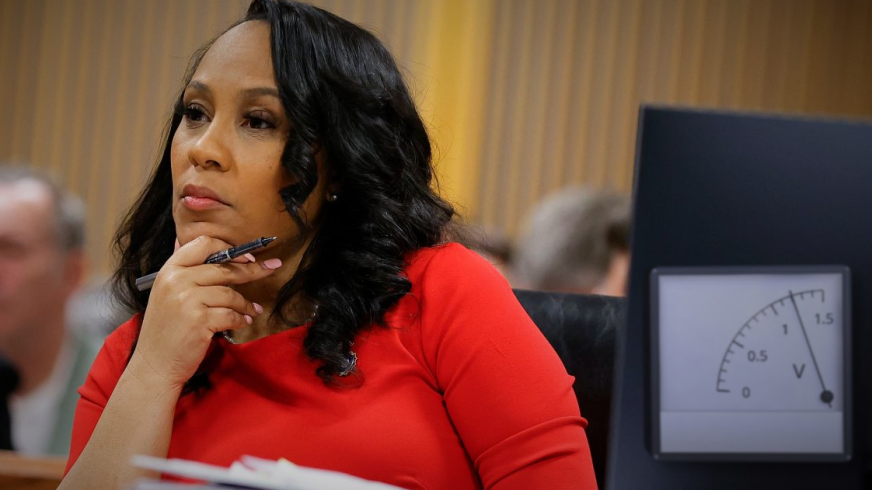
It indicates **1.2** V
